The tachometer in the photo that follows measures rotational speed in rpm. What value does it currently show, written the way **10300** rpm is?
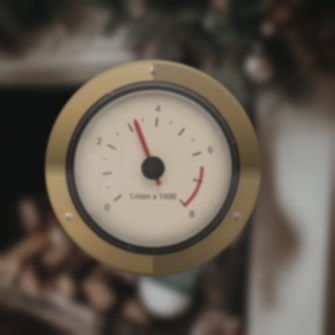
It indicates **3250** rpm
